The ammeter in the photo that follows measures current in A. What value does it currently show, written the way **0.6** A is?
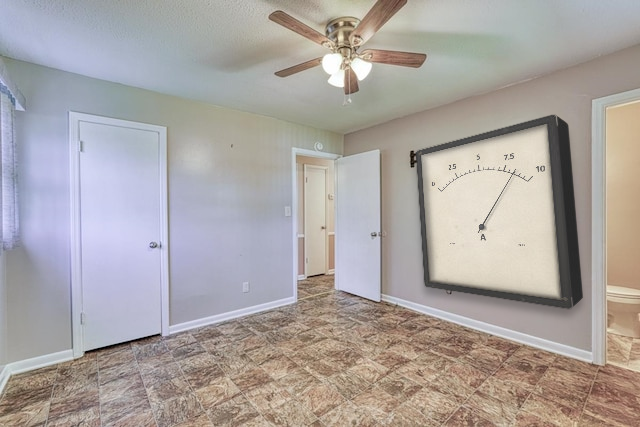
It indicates **8.5** A
